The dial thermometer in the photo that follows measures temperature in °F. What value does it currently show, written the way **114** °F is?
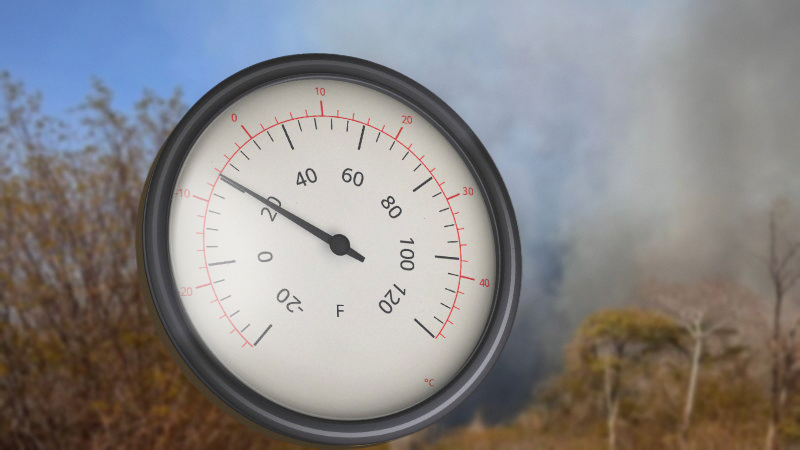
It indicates **20** °F
